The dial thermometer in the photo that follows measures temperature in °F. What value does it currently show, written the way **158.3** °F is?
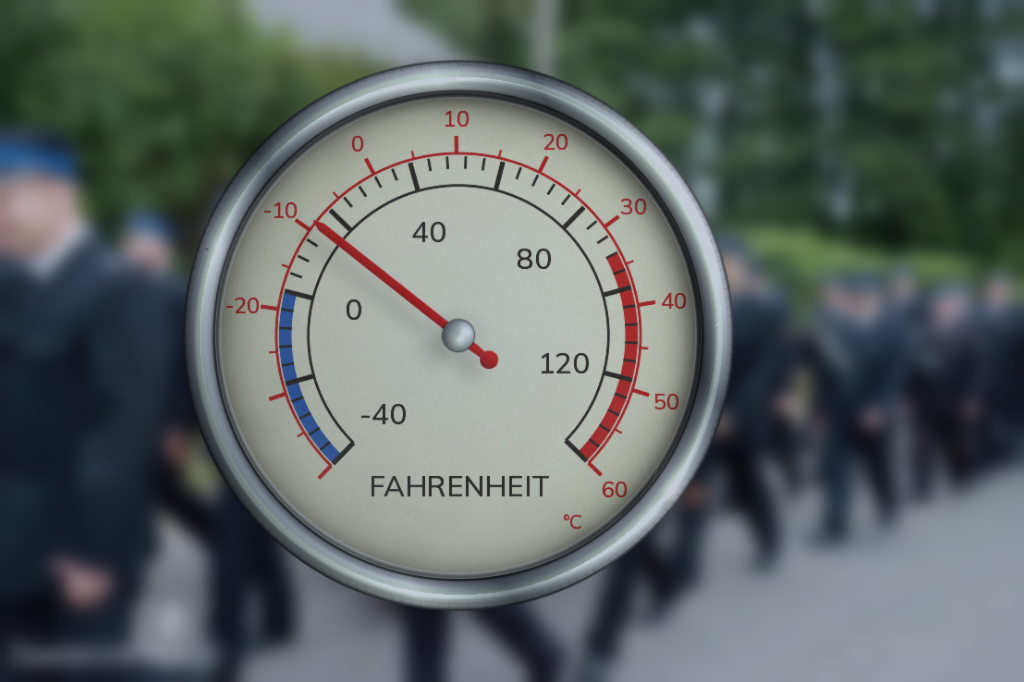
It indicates **16** °F
